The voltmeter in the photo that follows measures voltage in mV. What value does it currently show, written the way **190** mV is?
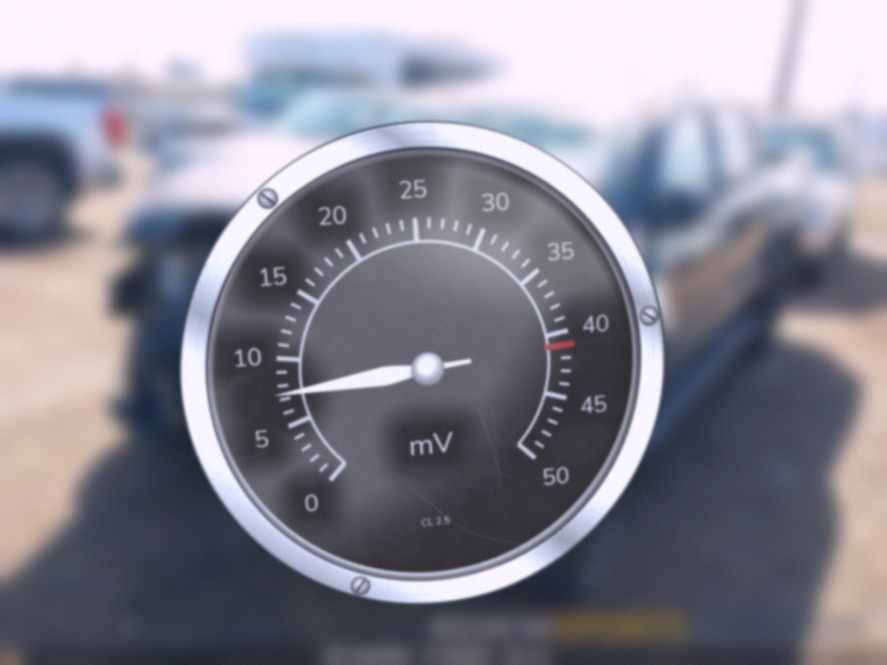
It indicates **7.5** mV
